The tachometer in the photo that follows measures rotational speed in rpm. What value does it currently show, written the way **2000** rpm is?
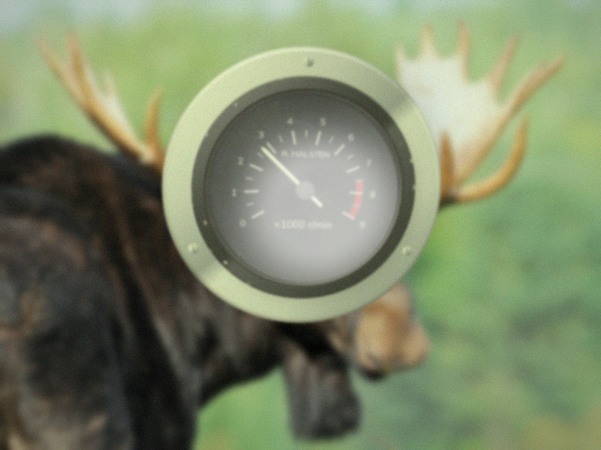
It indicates **2750** rpm
